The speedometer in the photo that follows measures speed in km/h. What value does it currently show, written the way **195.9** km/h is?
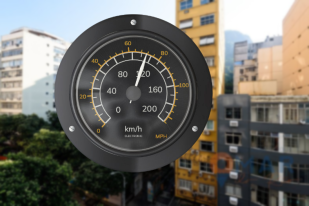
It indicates **115** km/h
